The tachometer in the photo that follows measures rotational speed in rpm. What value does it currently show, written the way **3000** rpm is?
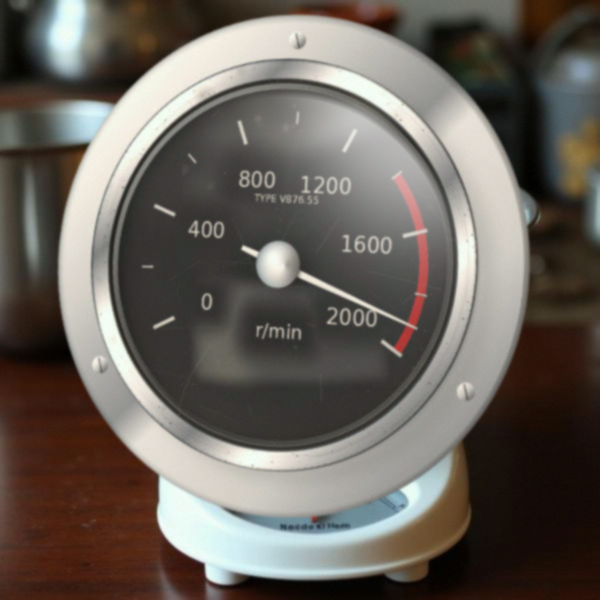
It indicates **1900** rpm
